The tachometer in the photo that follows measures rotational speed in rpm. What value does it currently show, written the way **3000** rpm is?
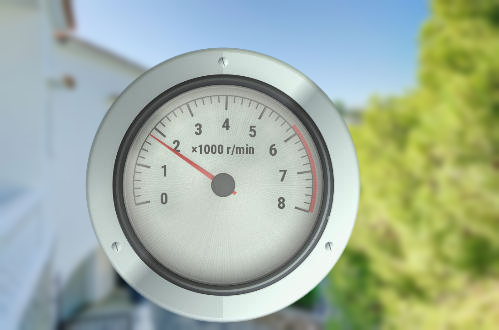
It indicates **1800** rpm
